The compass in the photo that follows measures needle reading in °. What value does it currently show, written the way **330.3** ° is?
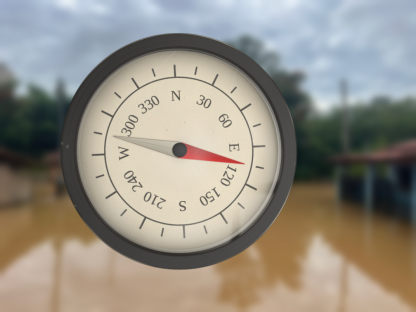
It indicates **105** °
